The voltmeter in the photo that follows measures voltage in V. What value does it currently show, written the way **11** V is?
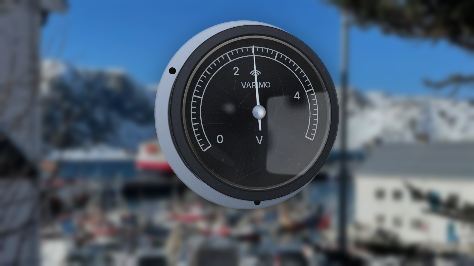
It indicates **2.5** V
